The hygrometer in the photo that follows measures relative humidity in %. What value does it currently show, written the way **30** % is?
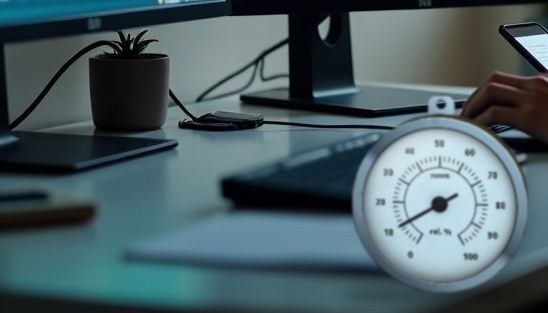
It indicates **10** %
